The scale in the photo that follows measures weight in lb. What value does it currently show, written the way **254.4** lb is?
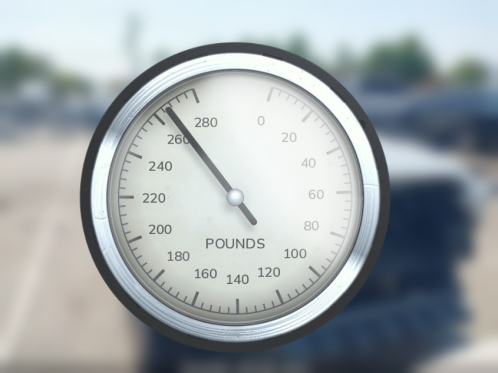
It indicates **266** lb
